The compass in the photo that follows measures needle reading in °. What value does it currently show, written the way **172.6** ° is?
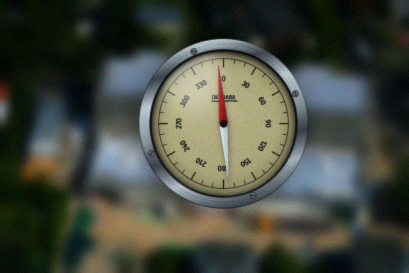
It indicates **355** °
